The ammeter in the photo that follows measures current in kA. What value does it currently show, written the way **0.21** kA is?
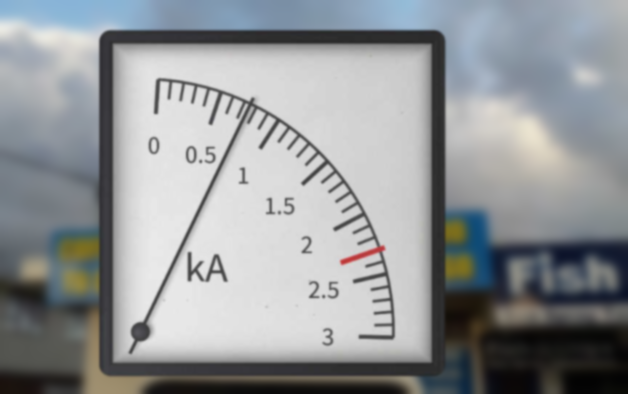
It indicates **0.75** kA
